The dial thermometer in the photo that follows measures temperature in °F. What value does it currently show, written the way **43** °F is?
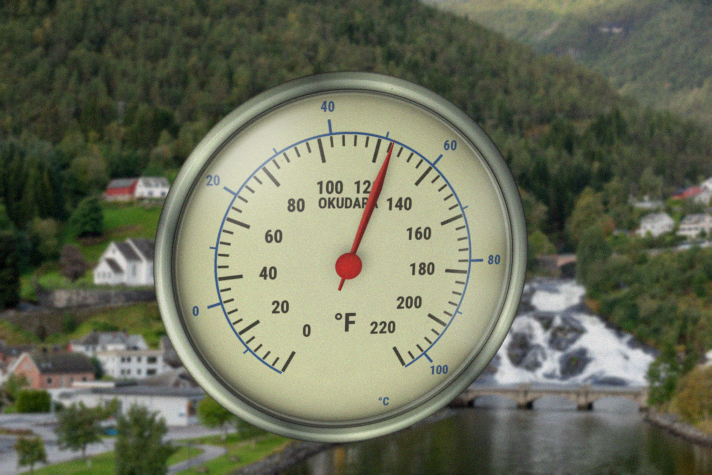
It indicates **124** °F
